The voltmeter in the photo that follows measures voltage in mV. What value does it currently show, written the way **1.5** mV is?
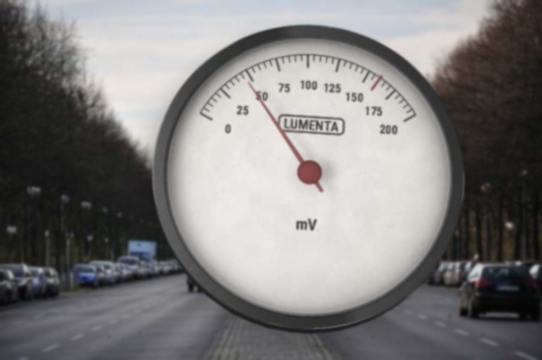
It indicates **45** mV
